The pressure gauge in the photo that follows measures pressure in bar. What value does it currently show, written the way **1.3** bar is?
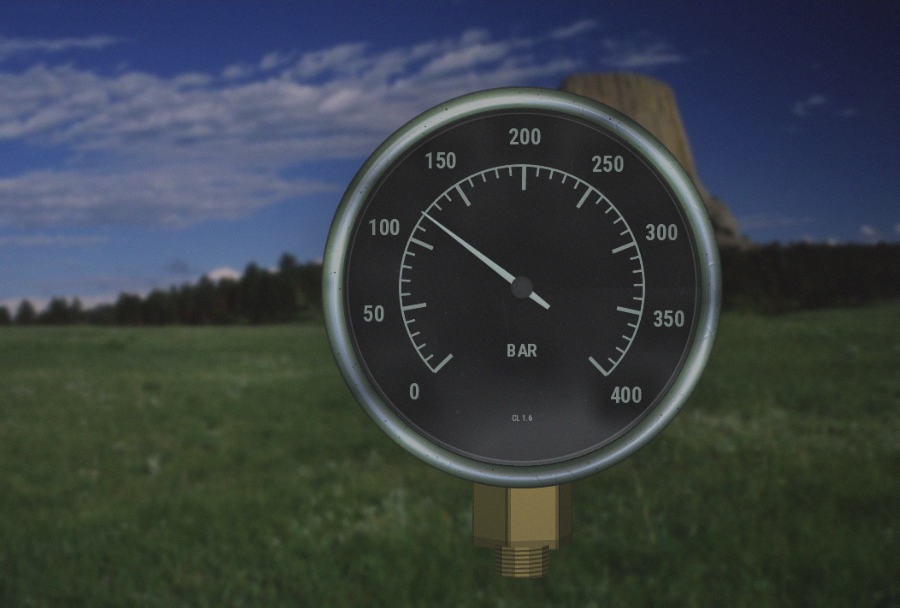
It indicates **120** bar
